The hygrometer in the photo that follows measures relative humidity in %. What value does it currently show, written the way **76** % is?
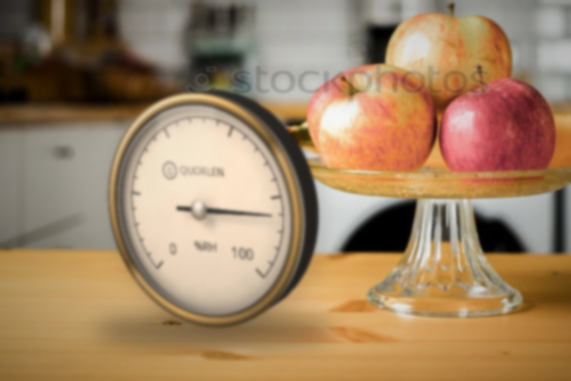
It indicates **84** %
